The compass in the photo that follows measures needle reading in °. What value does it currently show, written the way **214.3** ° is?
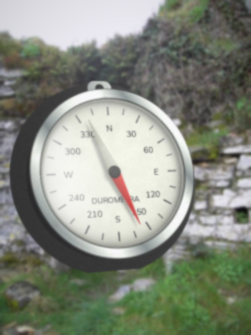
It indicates **157.5** °
